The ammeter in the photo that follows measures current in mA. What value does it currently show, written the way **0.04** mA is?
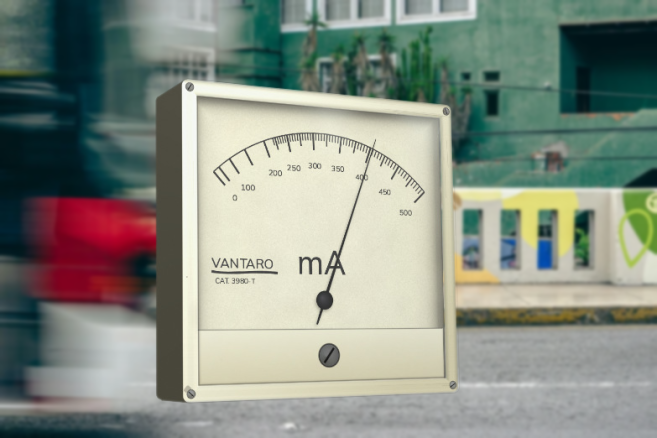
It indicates **400** mA
